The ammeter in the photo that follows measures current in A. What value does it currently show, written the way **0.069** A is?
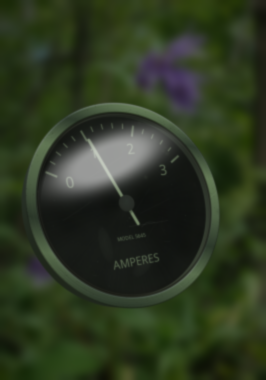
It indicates **1** A
